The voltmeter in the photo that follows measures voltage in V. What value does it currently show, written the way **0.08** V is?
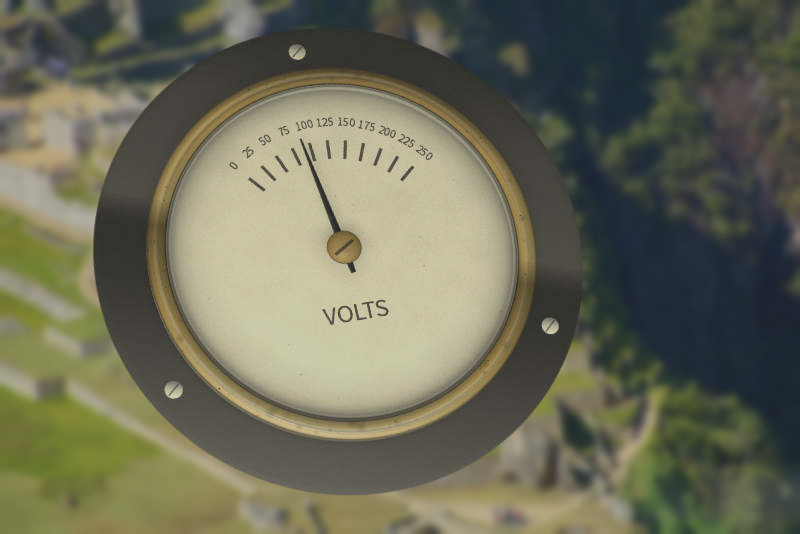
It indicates **87.5** V
